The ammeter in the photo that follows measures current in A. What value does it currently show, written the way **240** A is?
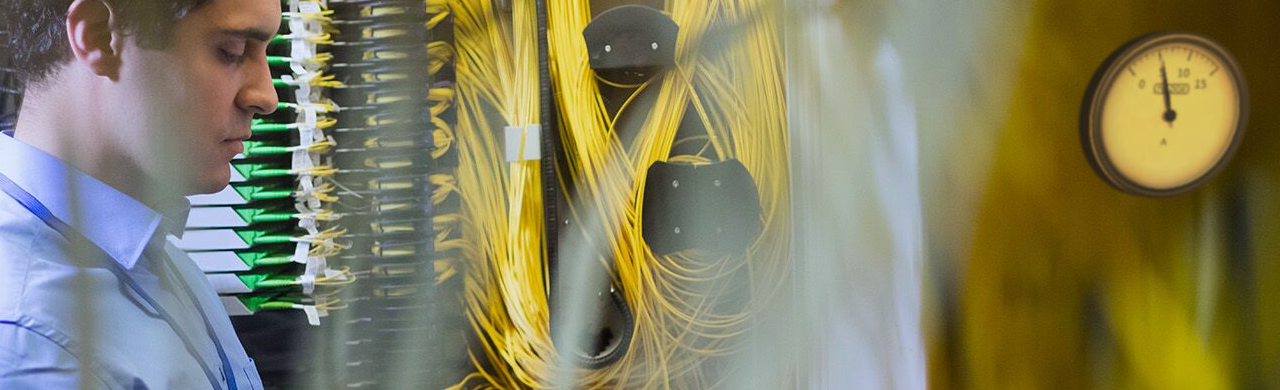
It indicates **5** A
